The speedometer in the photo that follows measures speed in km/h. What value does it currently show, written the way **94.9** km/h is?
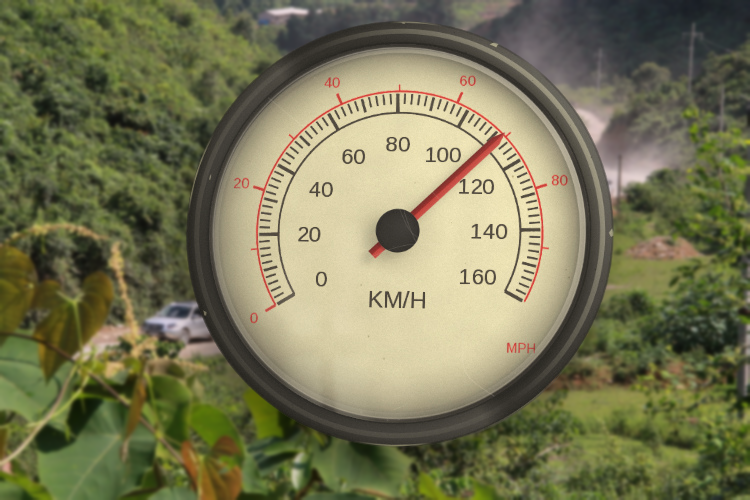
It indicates **112** km/h
